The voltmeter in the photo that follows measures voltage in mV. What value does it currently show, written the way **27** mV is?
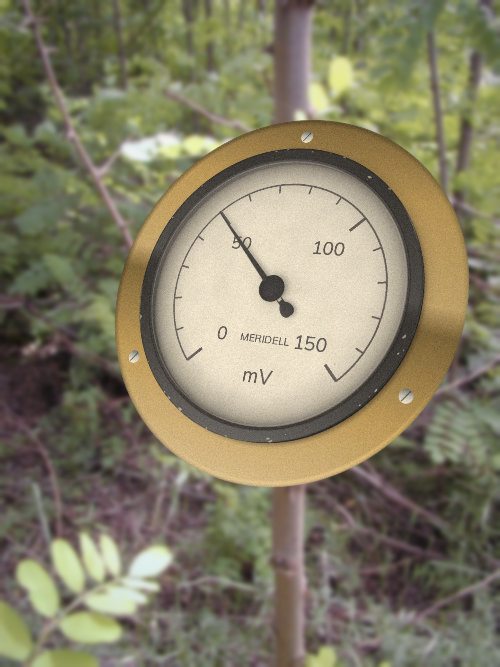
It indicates **50** mV
